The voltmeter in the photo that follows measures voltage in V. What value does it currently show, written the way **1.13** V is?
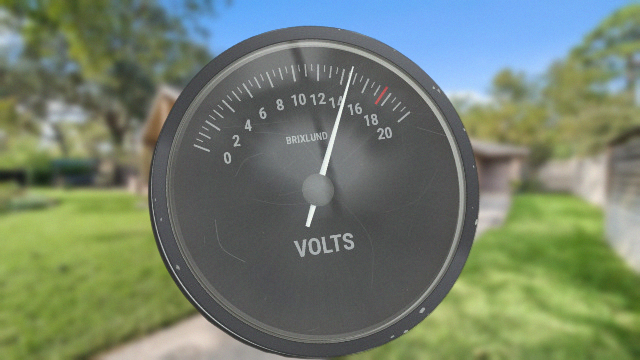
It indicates **14.5** V
